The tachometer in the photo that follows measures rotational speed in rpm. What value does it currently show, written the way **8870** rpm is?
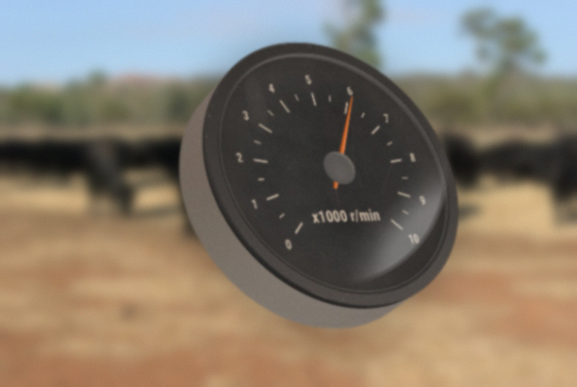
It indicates **6000** rpm
